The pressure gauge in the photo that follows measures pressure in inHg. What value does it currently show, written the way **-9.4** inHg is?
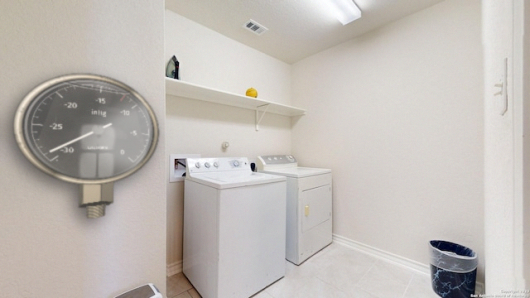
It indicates **-29** inHg
